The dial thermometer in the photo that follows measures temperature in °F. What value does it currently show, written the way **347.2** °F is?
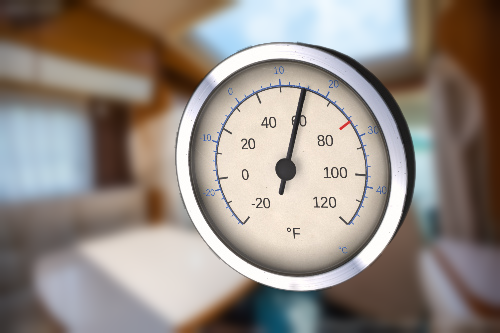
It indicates **60** °F
